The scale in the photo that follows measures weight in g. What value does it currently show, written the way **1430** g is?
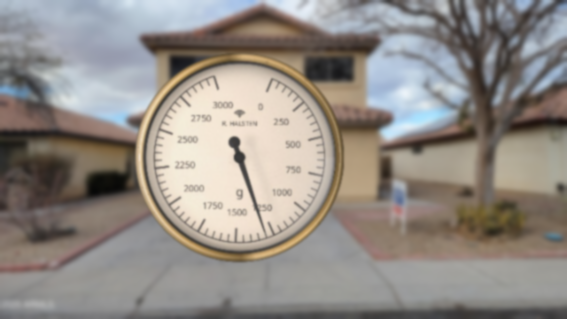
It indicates **1300** g
